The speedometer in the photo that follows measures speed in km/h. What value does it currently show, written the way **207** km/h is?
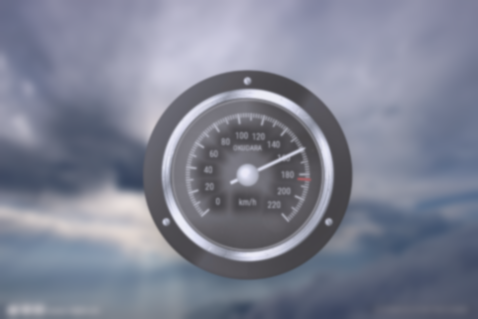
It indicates **160** km/h
